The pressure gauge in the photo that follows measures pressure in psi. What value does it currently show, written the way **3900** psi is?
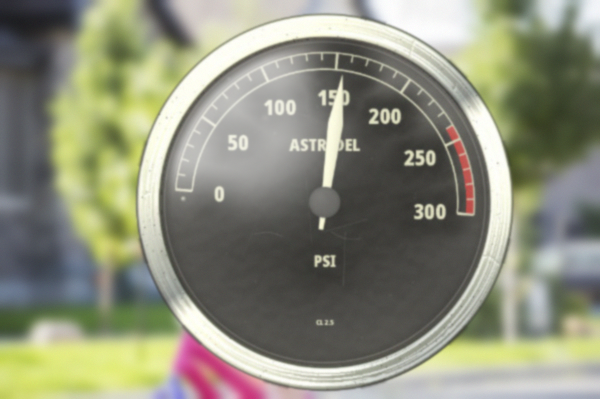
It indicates **155** psi
